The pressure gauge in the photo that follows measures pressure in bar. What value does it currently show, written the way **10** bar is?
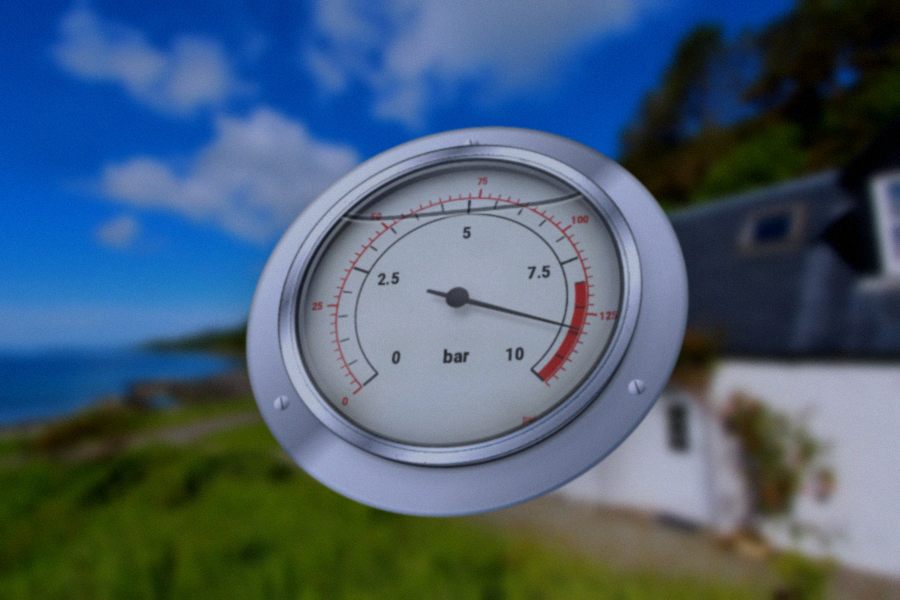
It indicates **9** bar
